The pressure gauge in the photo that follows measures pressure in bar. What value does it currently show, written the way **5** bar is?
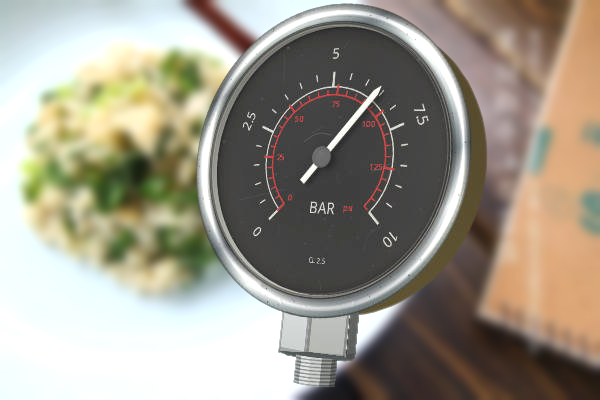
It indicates **6.5** bar
